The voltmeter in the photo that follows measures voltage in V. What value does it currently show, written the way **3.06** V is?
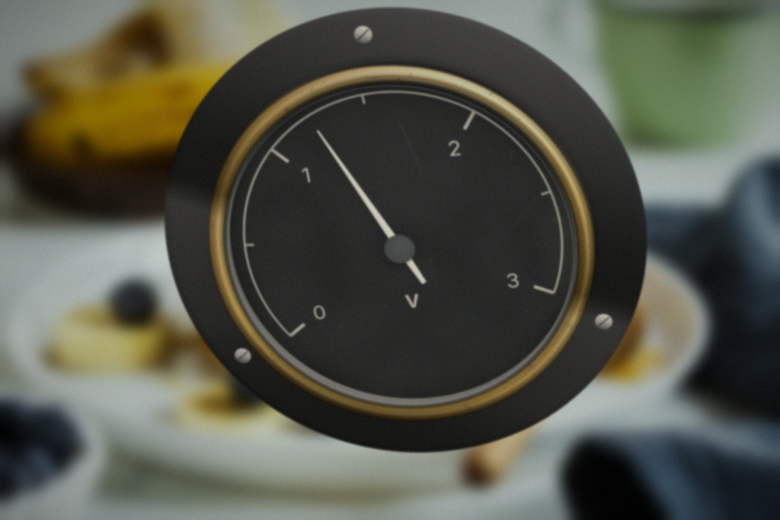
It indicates **1.25** V
